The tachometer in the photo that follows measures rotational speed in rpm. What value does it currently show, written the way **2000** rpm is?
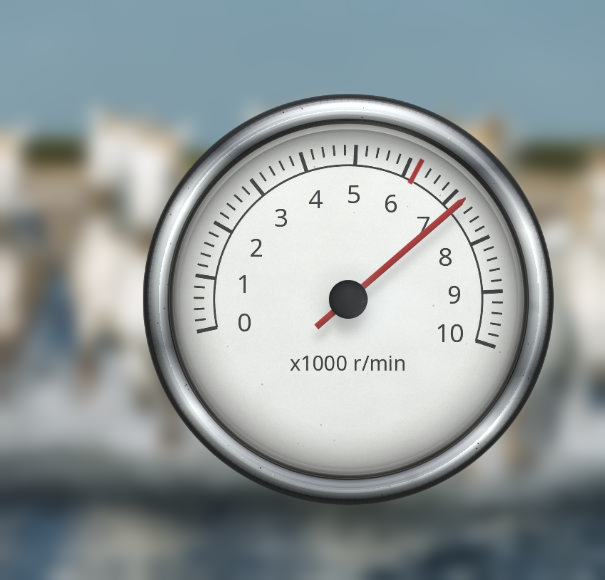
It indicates **7200** rpm
